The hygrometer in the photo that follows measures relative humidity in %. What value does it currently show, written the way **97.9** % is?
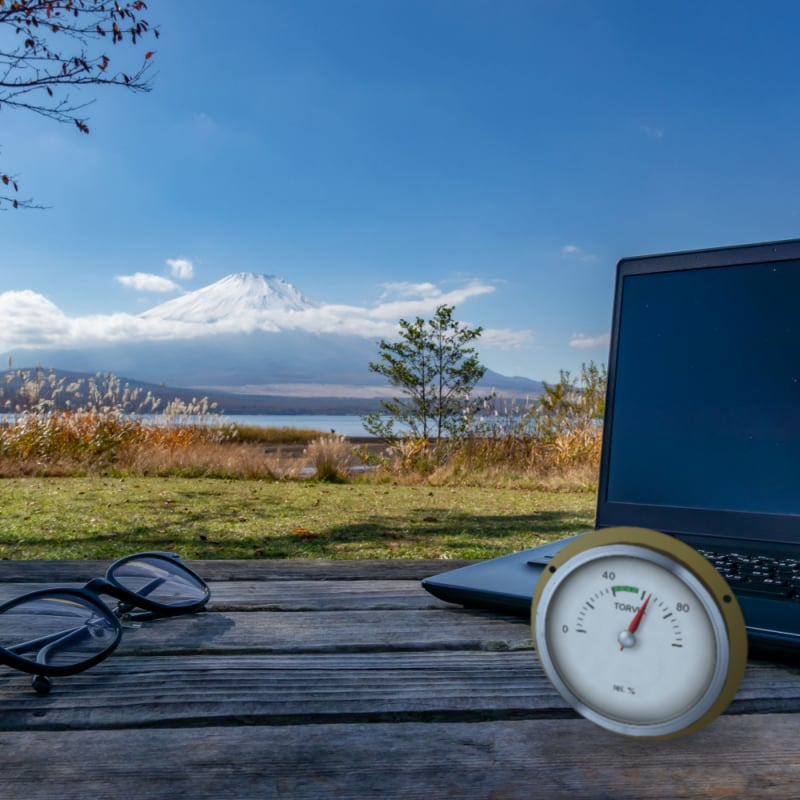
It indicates **64** %
